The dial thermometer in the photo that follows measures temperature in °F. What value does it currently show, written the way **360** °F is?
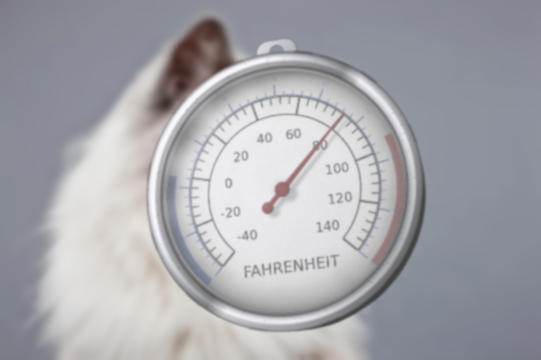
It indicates **80** °F
